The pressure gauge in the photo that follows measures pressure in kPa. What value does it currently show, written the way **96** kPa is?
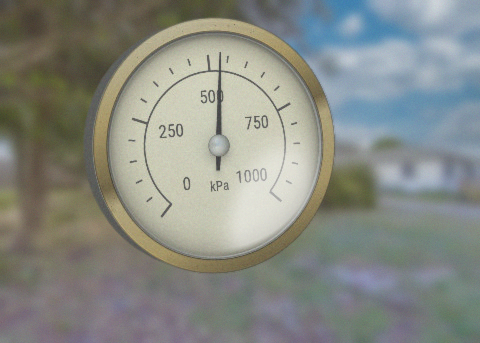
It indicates **525** kPa
